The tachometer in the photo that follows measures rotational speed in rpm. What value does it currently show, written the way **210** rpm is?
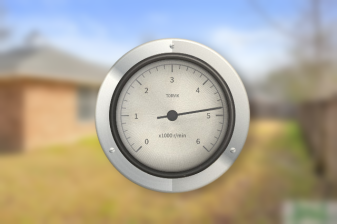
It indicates **4800** rpm
